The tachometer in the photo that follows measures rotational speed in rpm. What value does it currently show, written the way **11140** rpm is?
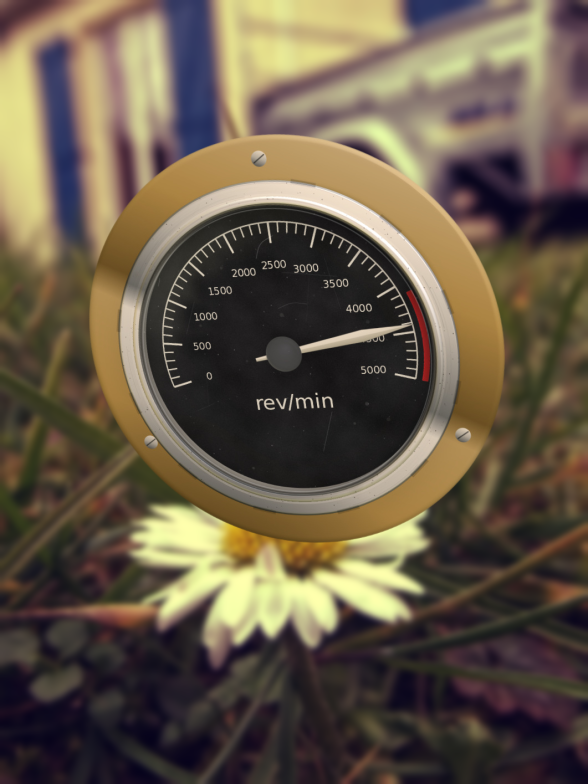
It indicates **4400** rpm
